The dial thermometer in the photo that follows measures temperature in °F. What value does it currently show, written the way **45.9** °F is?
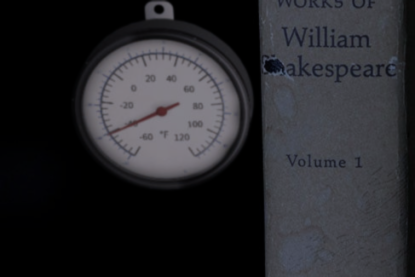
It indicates **-40** °F
